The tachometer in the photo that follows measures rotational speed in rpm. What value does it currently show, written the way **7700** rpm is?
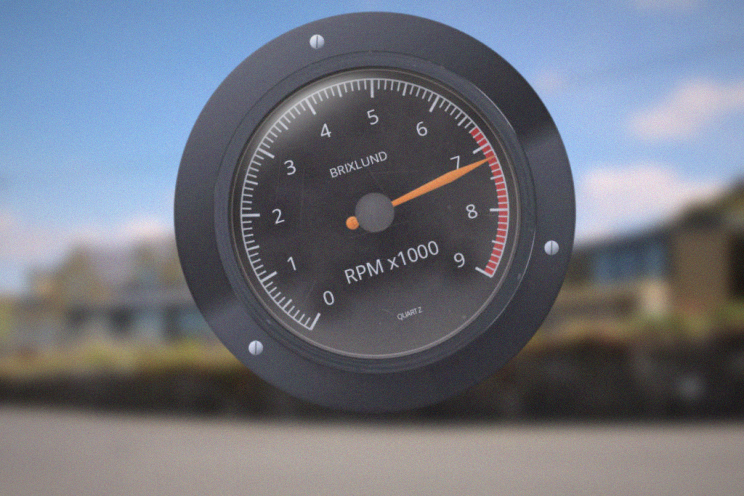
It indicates **7200** rpm
